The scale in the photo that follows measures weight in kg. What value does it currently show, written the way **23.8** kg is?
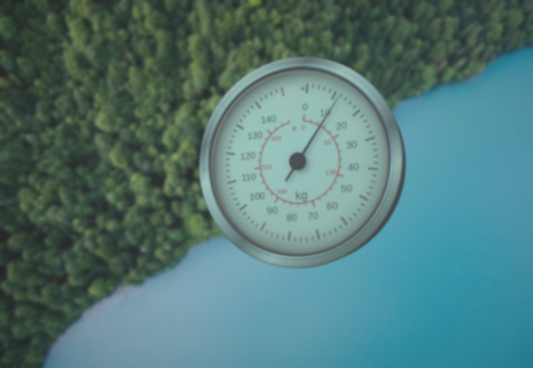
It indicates **12** kg
